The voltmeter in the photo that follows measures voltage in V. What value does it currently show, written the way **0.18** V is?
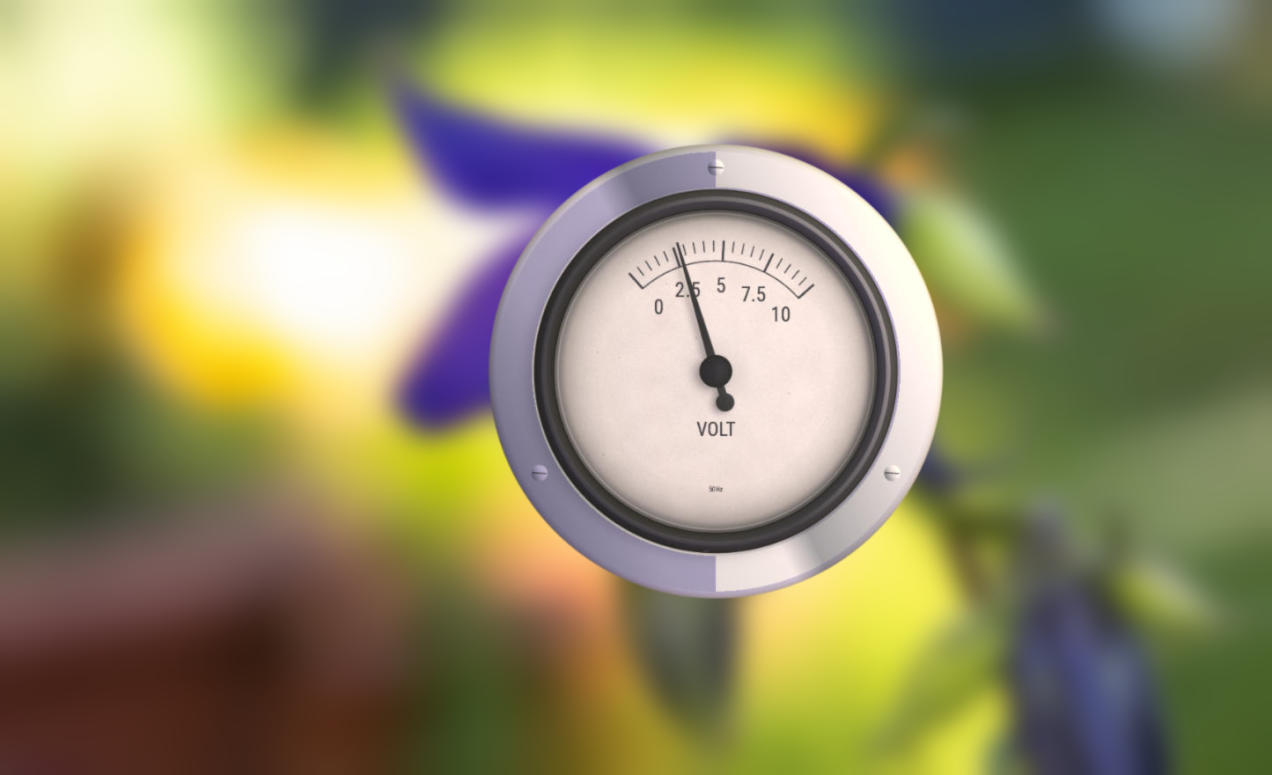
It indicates **2.75** V
